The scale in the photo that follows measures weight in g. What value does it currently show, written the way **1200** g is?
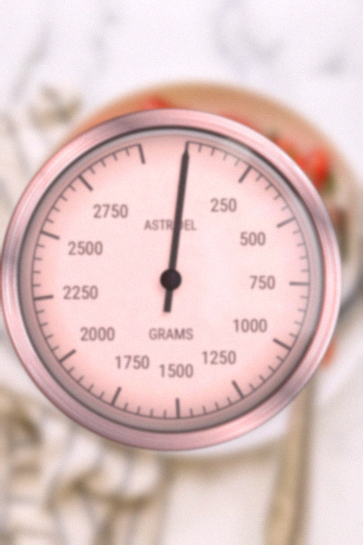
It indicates **0** g
